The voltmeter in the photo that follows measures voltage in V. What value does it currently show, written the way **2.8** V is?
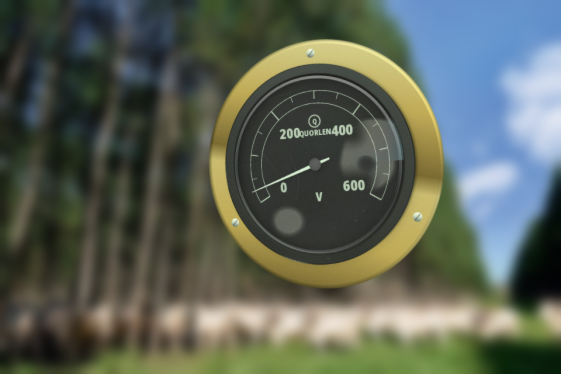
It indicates **25** V
